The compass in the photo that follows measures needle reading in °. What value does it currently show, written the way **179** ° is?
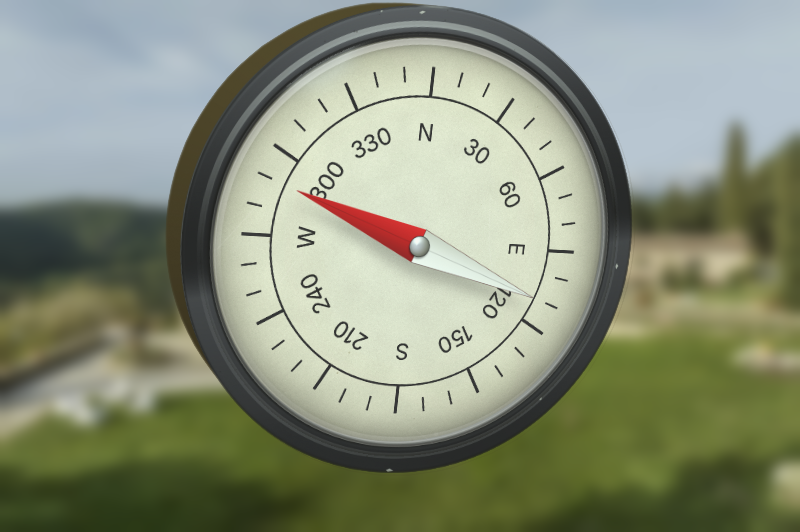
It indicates **290** °
